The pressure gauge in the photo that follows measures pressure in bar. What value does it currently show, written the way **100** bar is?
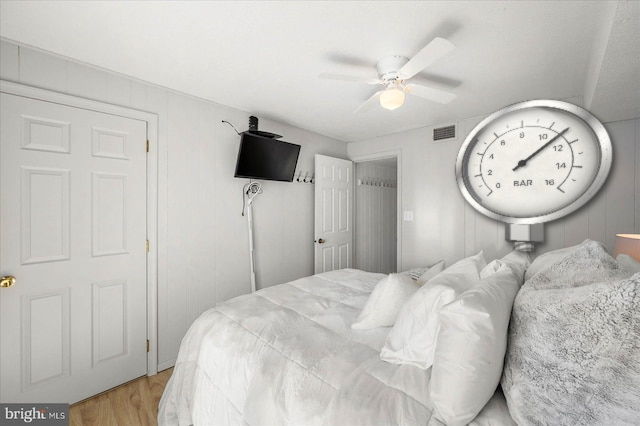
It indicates **11** bar
